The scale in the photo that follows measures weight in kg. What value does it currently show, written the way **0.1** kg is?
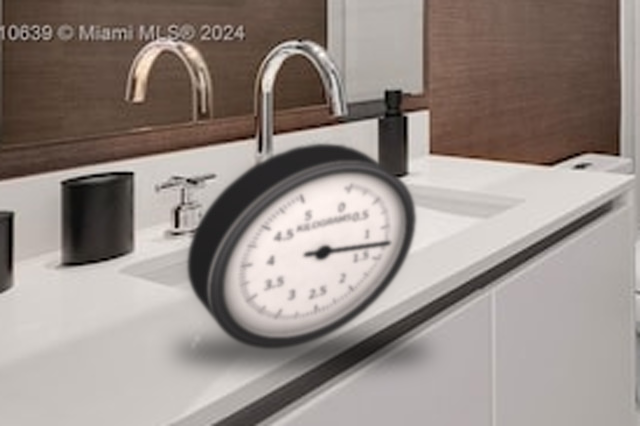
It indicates **1.25** kg
